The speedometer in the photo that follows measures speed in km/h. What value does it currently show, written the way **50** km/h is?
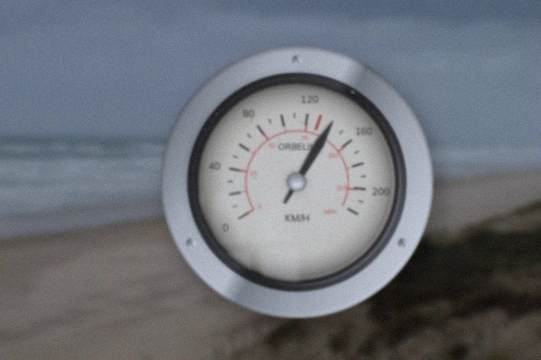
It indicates **140** km/h
